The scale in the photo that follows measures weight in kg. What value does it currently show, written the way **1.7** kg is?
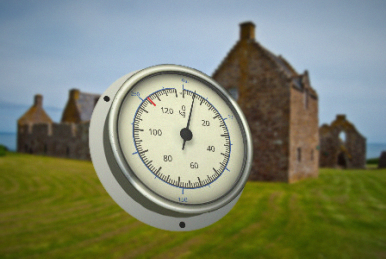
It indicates **5** kg
